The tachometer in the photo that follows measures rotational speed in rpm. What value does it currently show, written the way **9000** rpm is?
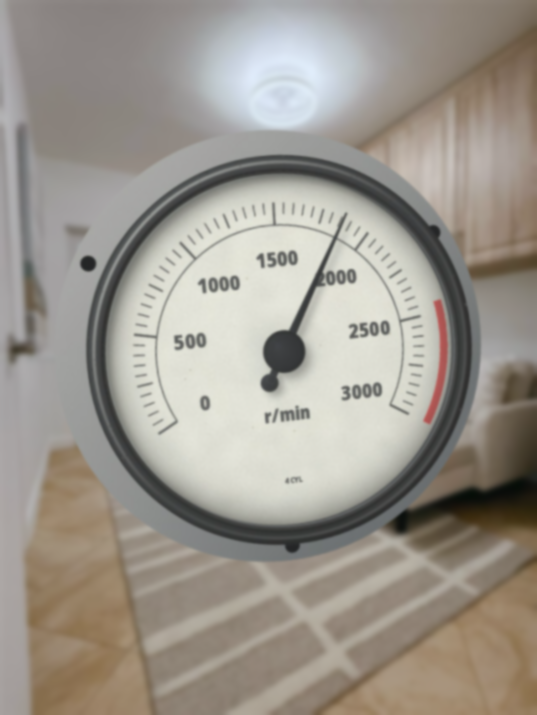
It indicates **1850** rpm
